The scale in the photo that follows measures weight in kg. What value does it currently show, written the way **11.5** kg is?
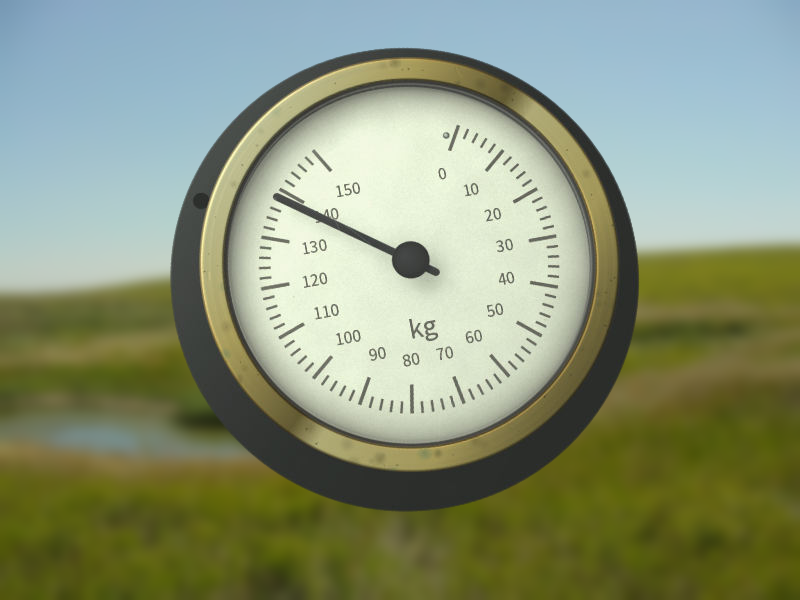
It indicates **138** kg
